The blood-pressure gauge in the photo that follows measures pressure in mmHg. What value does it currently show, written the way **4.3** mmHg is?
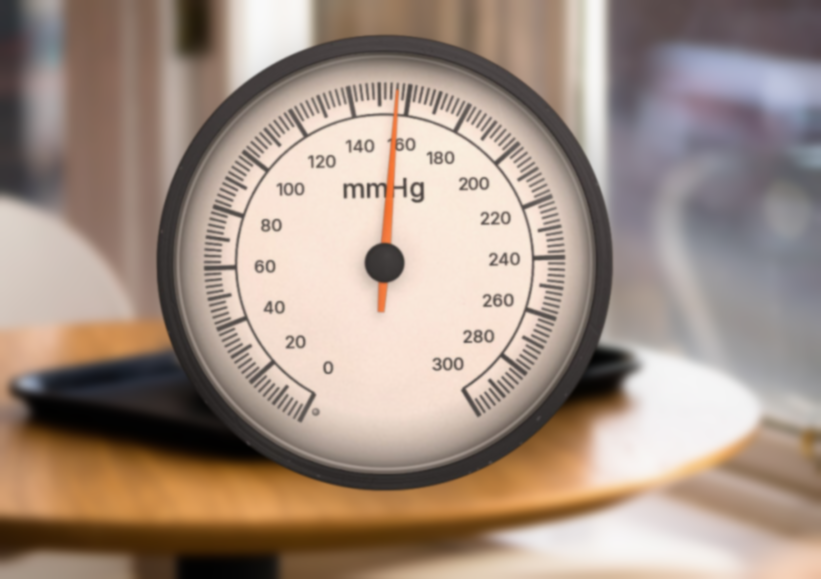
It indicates **156** mmHg
